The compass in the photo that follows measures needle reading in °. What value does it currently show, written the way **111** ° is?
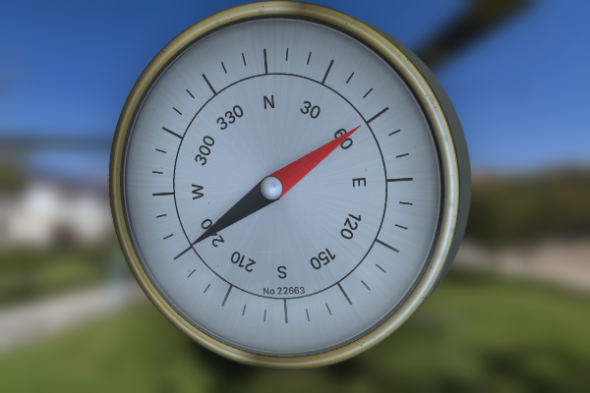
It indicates **60** °
